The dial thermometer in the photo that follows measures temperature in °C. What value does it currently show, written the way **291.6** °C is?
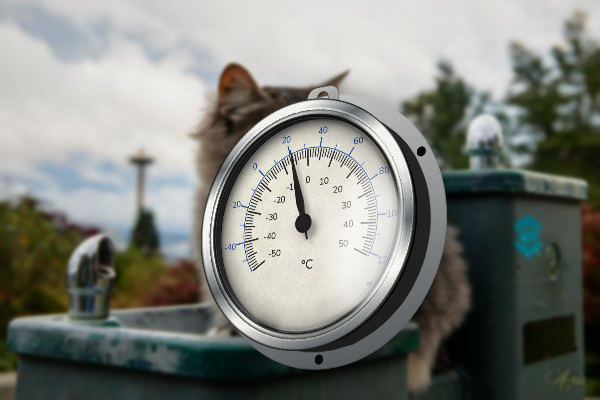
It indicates **-5** °C
